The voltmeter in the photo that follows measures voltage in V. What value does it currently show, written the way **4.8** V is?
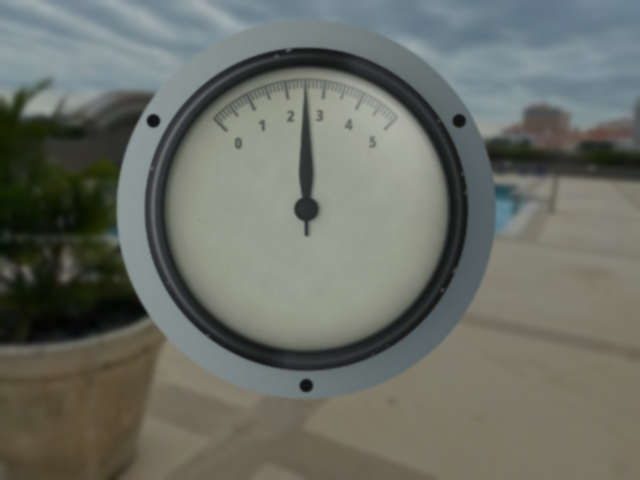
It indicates **2.5** V
